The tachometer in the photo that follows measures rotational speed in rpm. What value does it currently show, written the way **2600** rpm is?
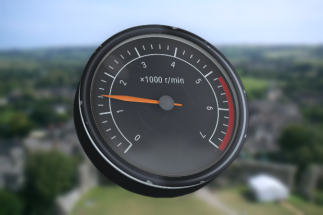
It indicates **1400** rpm
